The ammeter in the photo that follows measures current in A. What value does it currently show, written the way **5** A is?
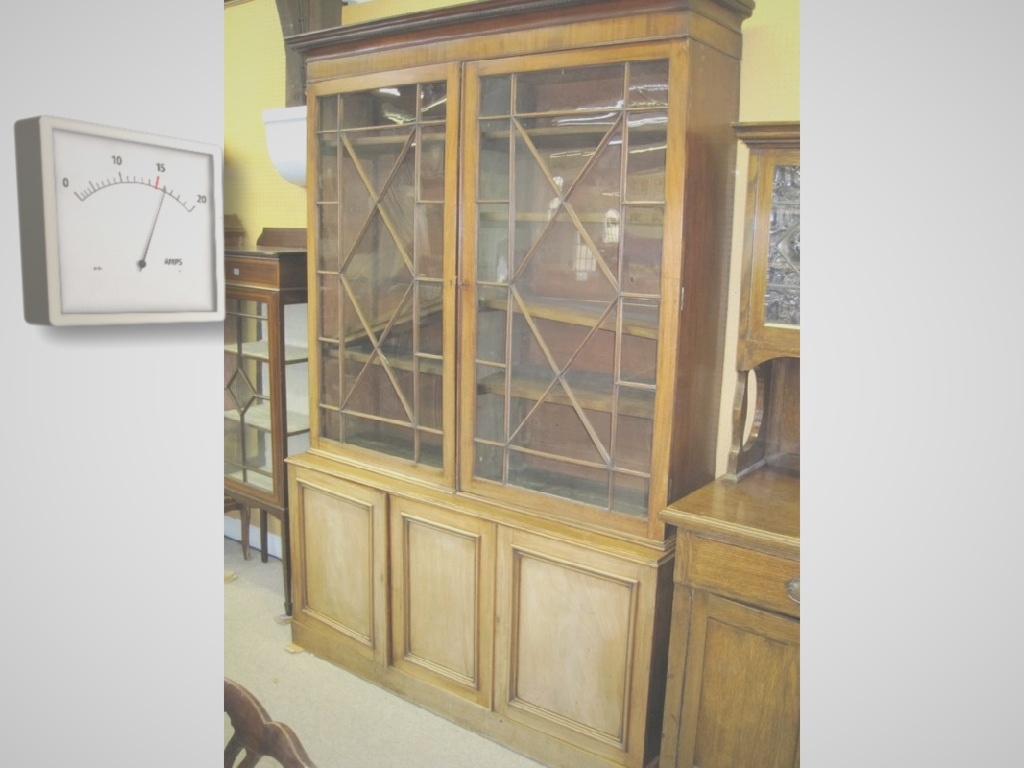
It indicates **16** A
